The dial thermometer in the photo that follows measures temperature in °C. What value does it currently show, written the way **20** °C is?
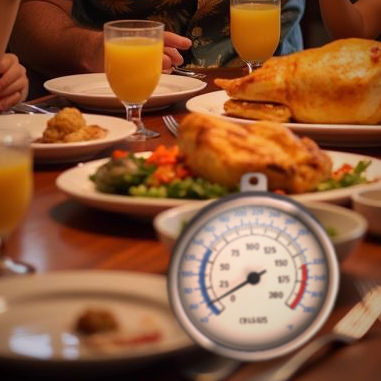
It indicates **12.5** °C
